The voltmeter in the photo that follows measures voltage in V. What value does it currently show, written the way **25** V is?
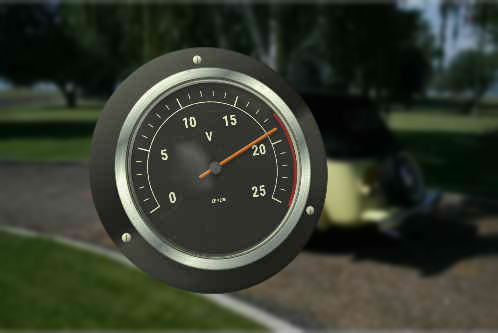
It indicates **19** V
